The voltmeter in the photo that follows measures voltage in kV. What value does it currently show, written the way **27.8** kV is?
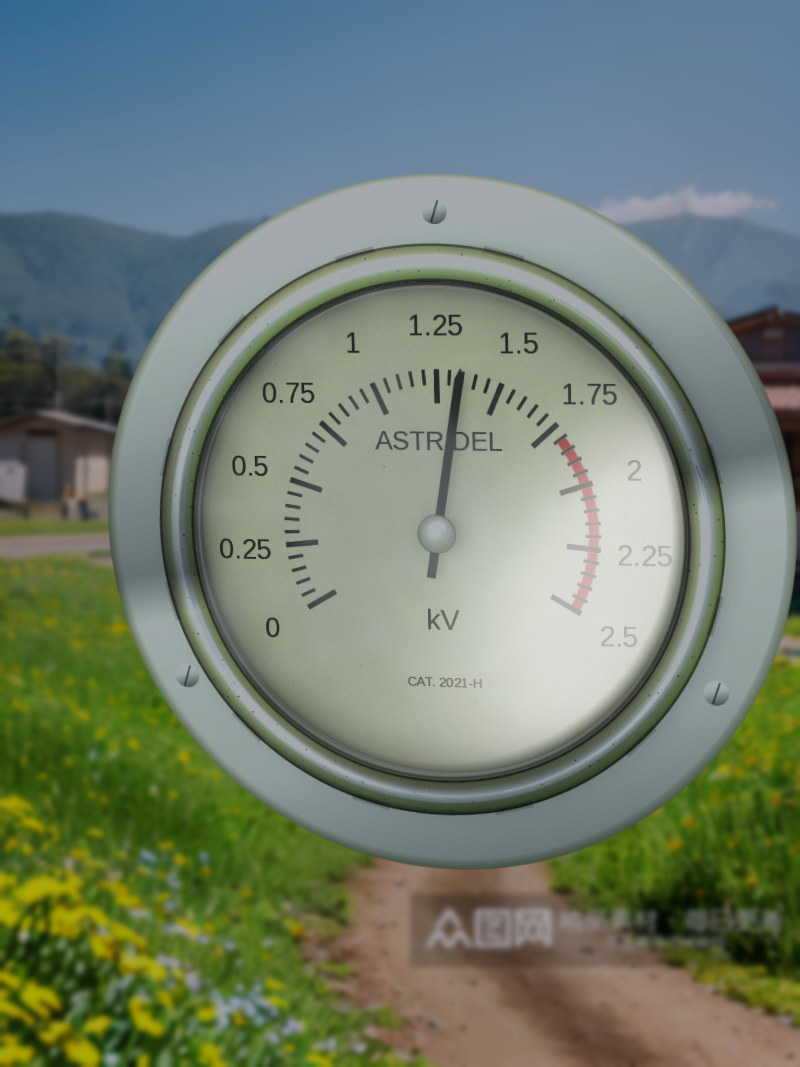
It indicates **1.35** kV
